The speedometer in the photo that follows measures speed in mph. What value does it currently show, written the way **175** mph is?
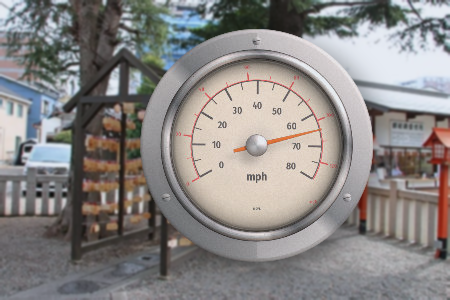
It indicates **65** mph
